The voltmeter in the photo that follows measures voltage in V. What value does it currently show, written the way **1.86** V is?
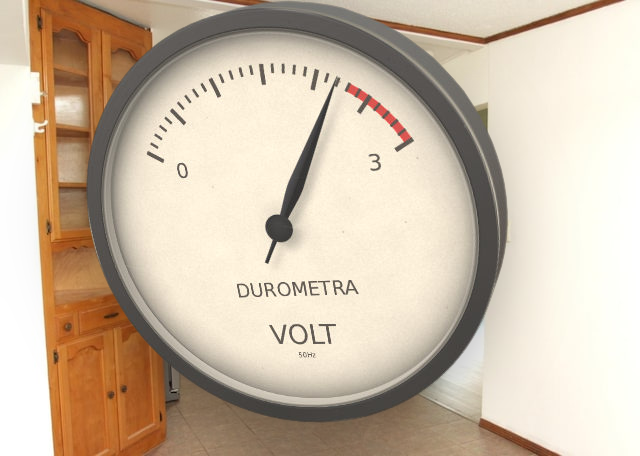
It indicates **2.2** V
